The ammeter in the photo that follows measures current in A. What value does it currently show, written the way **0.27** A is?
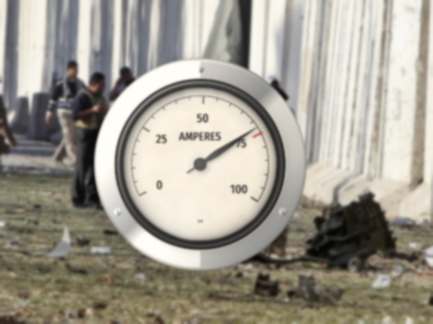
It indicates **72.5** A
